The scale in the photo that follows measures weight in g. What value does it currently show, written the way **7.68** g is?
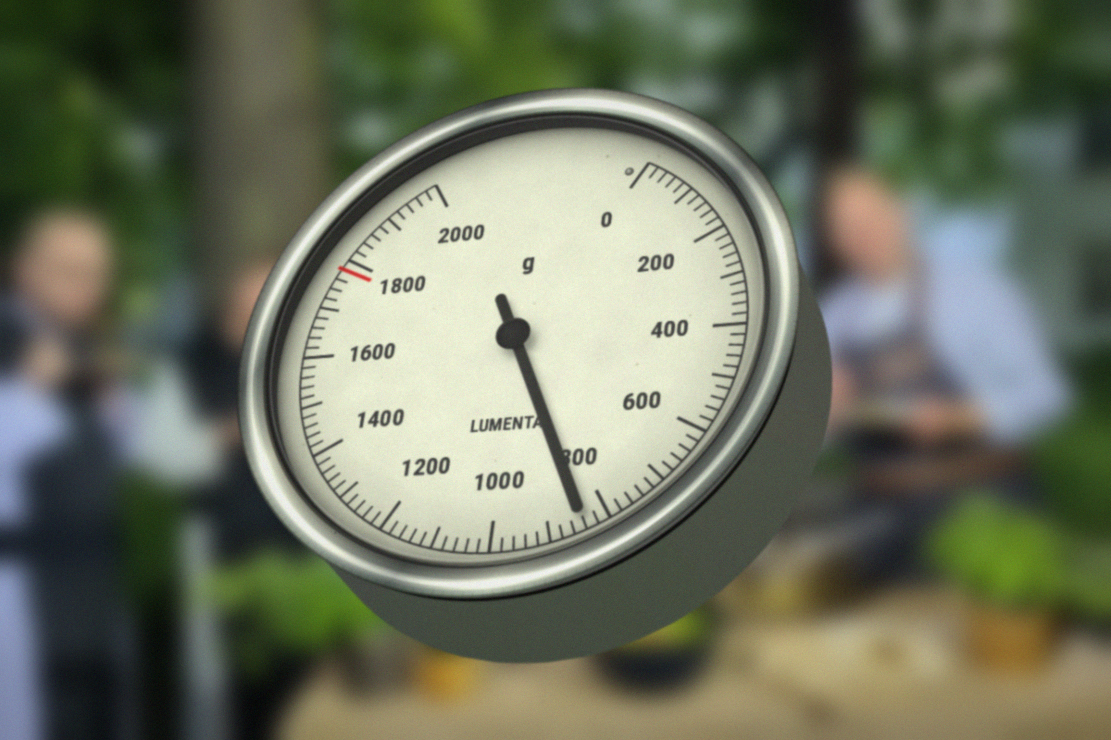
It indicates **840** g
